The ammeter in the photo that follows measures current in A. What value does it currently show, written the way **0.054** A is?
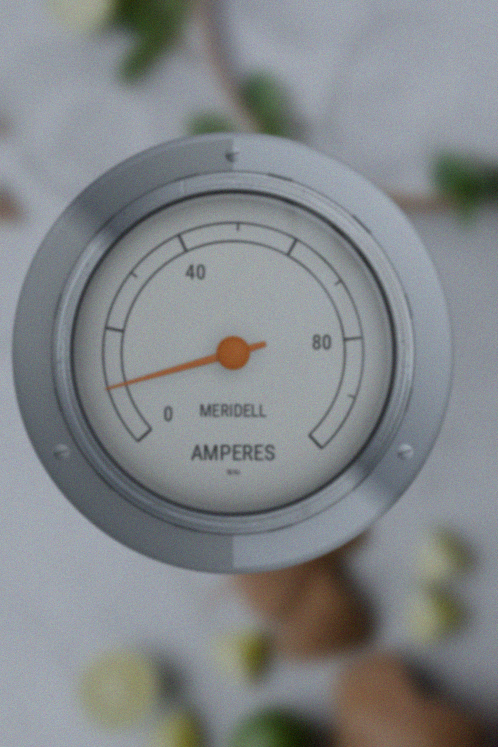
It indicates **10** A
